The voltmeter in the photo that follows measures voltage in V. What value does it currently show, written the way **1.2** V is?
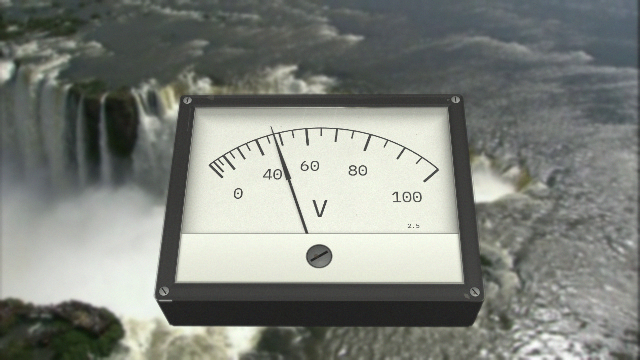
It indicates **47.5** V
